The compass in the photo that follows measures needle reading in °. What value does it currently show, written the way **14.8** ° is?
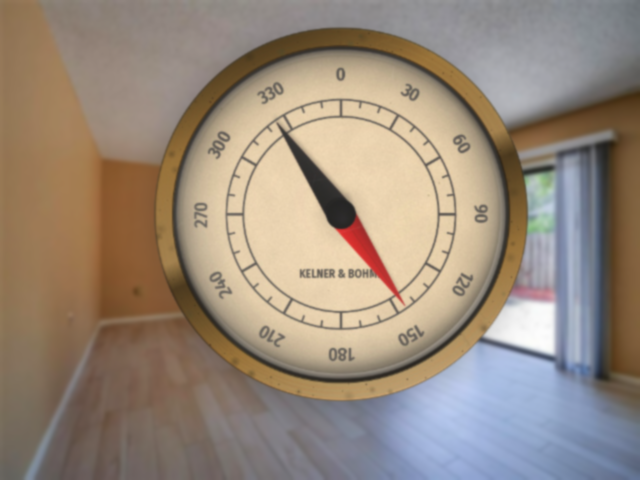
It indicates **145** °
